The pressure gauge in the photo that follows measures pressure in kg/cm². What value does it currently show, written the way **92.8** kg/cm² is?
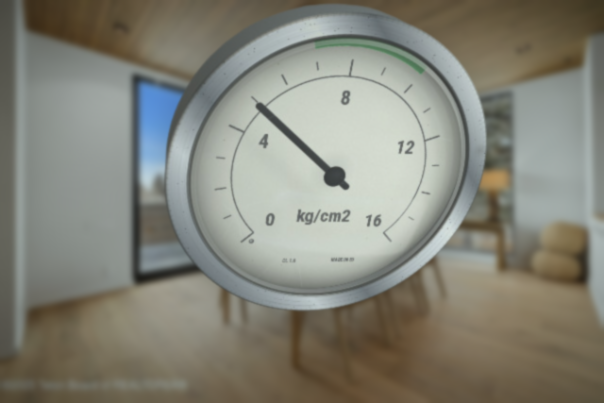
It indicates **5** kg/cm²
